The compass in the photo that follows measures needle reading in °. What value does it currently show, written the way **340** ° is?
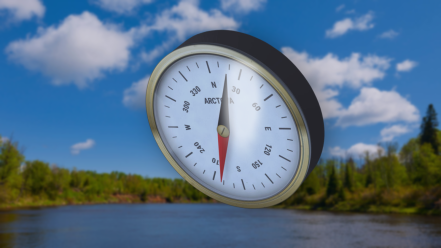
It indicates **200** °
